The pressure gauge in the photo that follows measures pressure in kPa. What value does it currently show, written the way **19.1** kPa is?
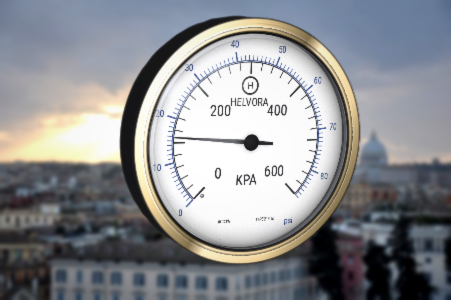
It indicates **110** kPa
